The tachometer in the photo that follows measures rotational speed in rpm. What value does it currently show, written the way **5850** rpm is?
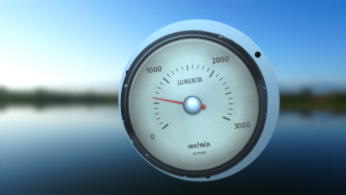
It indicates **600** rpm
